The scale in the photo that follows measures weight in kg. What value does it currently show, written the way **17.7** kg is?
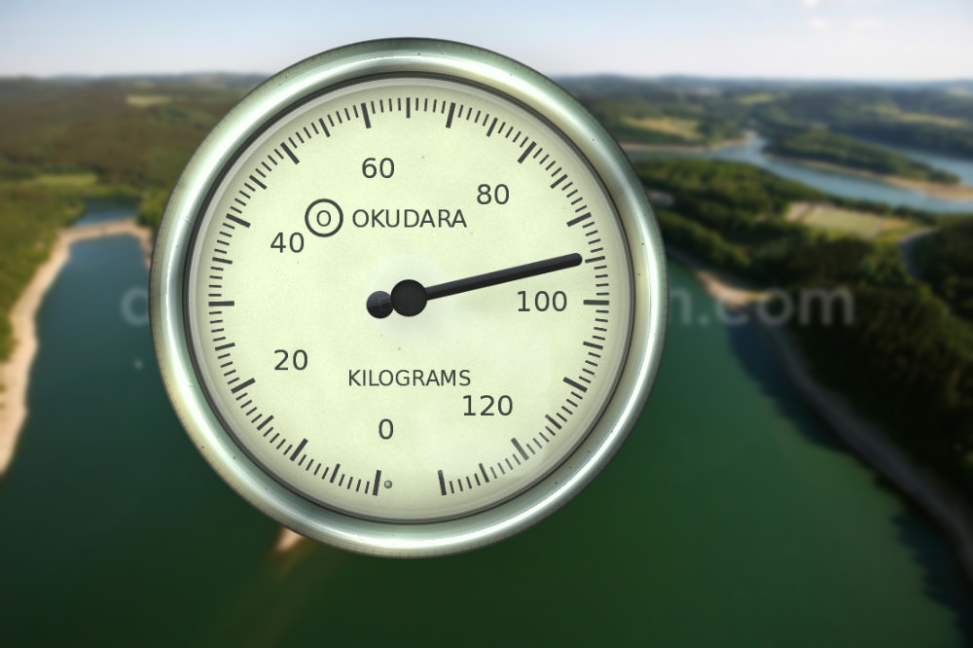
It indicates **94.5** kg
